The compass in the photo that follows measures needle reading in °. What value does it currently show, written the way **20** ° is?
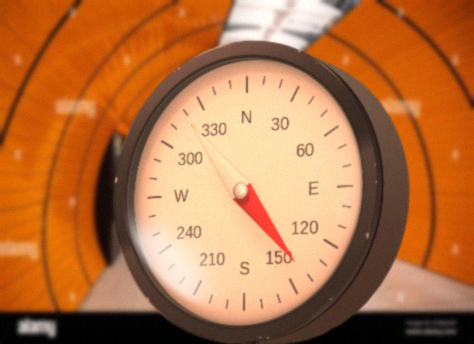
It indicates **140** °
